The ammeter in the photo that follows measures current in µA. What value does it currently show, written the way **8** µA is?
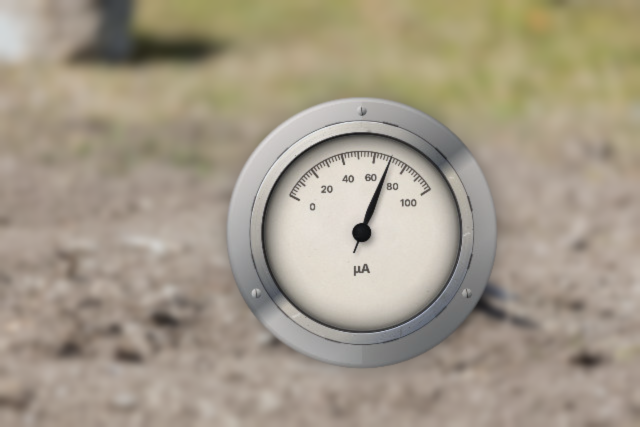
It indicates **70** µA
